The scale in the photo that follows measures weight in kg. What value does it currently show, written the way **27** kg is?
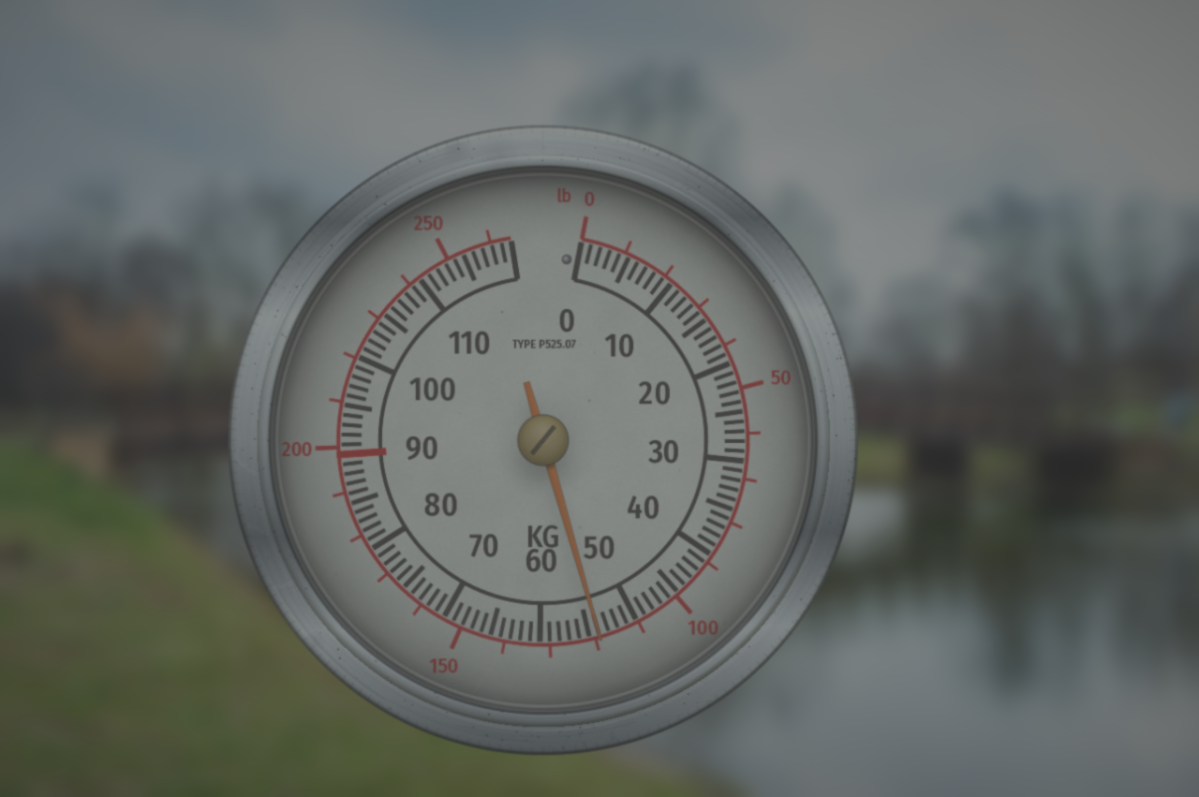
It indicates **54** kg
